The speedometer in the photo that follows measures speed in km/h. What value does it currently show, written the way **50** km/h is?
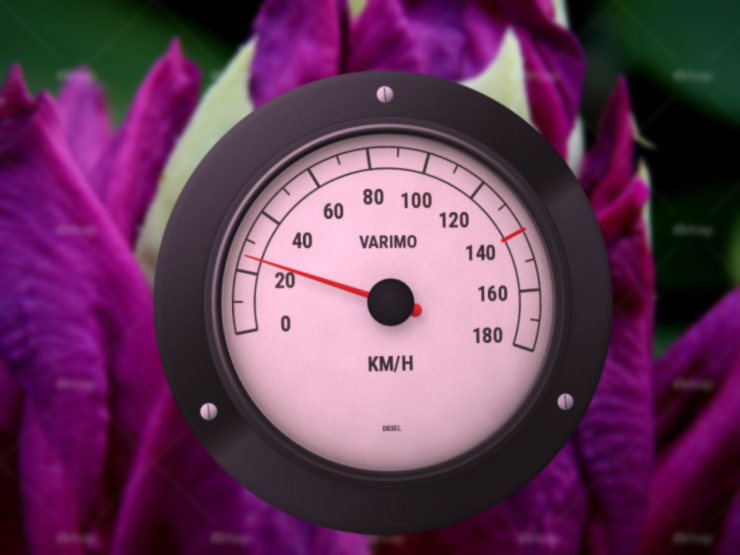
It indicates **25** km/h
